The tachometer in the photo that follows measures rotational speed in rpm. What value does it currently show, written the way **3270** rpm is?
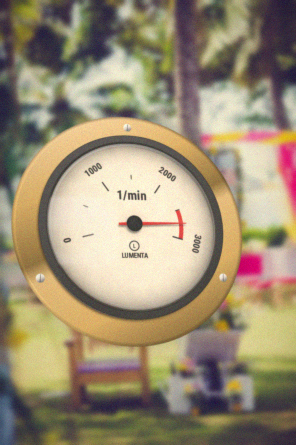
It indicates **2750** rpm
